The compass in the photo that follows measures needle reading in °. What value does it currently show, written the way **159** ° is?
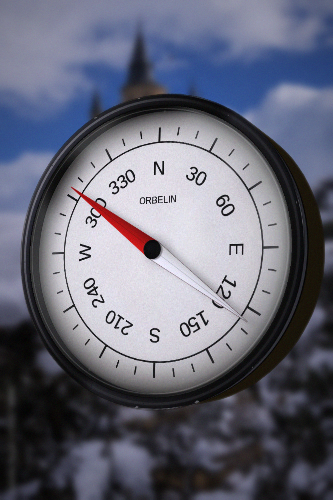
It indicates **305** °
